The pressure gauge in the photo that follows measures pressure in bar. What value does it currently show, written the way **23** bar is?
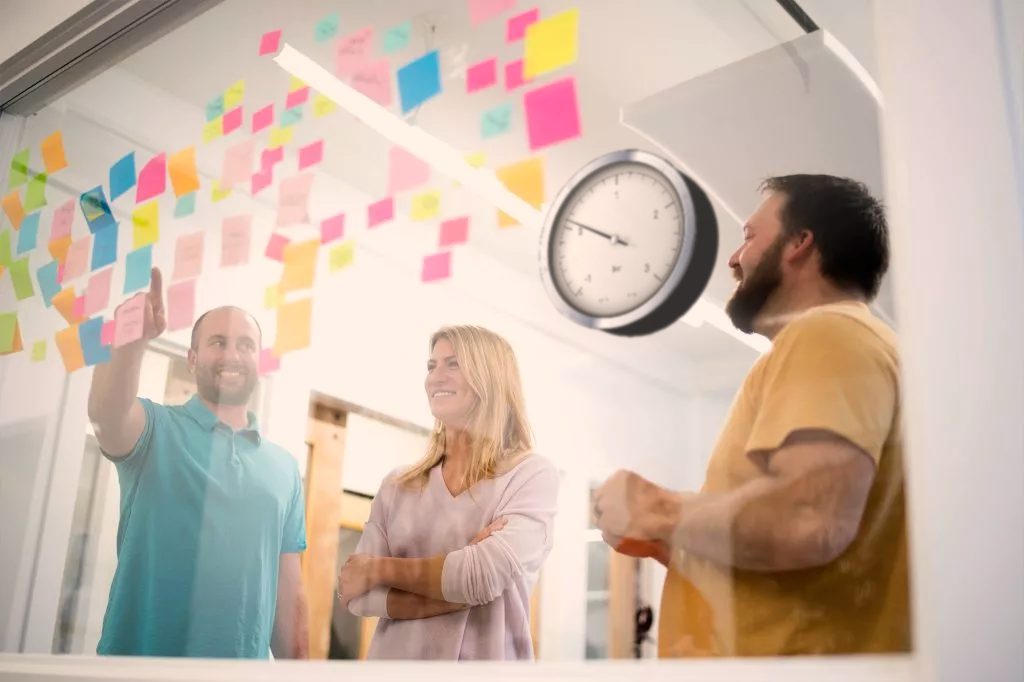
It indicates **0.1** bar
